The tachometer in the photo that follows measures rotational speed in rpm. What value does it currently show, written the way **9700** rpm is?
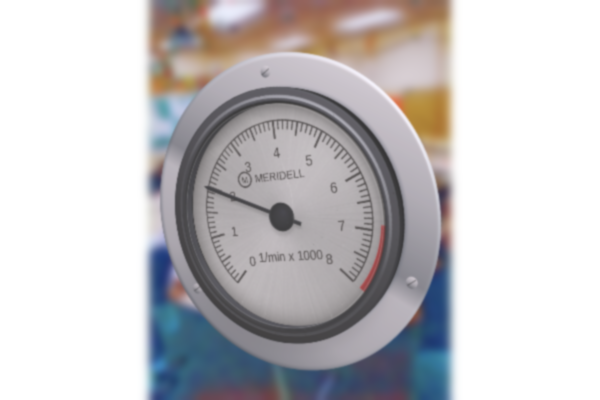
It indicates **2000** rpm
